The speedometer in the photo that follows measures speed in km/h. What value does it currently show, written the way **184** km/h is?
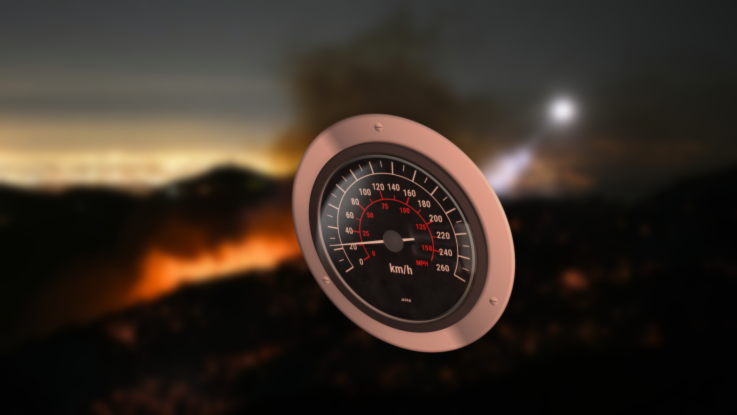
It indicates **25** km/h
